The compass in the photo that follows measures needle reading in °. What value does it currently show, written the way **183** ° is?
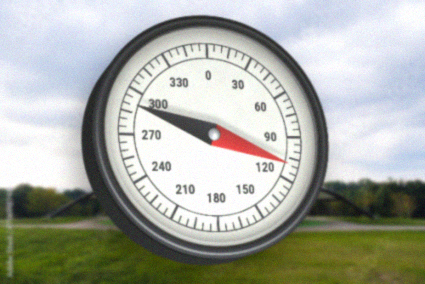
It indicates **110** °
